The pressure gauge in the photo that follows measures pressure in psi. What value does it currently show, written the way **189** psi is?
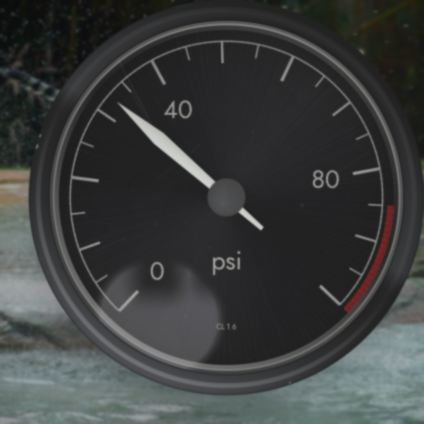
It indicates **32.5** psi
